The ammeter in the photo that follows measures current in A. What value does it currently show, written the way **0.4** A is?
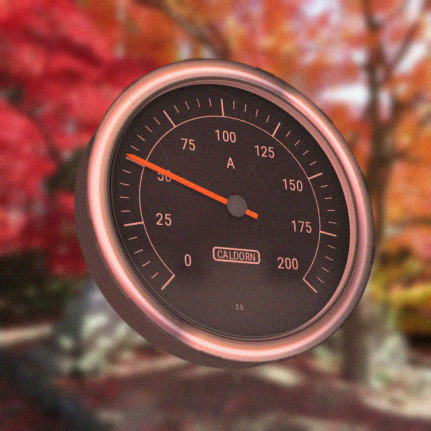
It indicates **50** A
